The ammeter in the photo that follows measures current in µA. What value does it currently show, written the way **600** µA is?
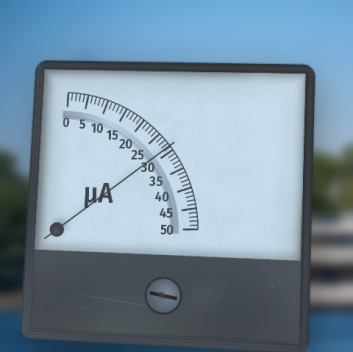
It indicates **29** µA
